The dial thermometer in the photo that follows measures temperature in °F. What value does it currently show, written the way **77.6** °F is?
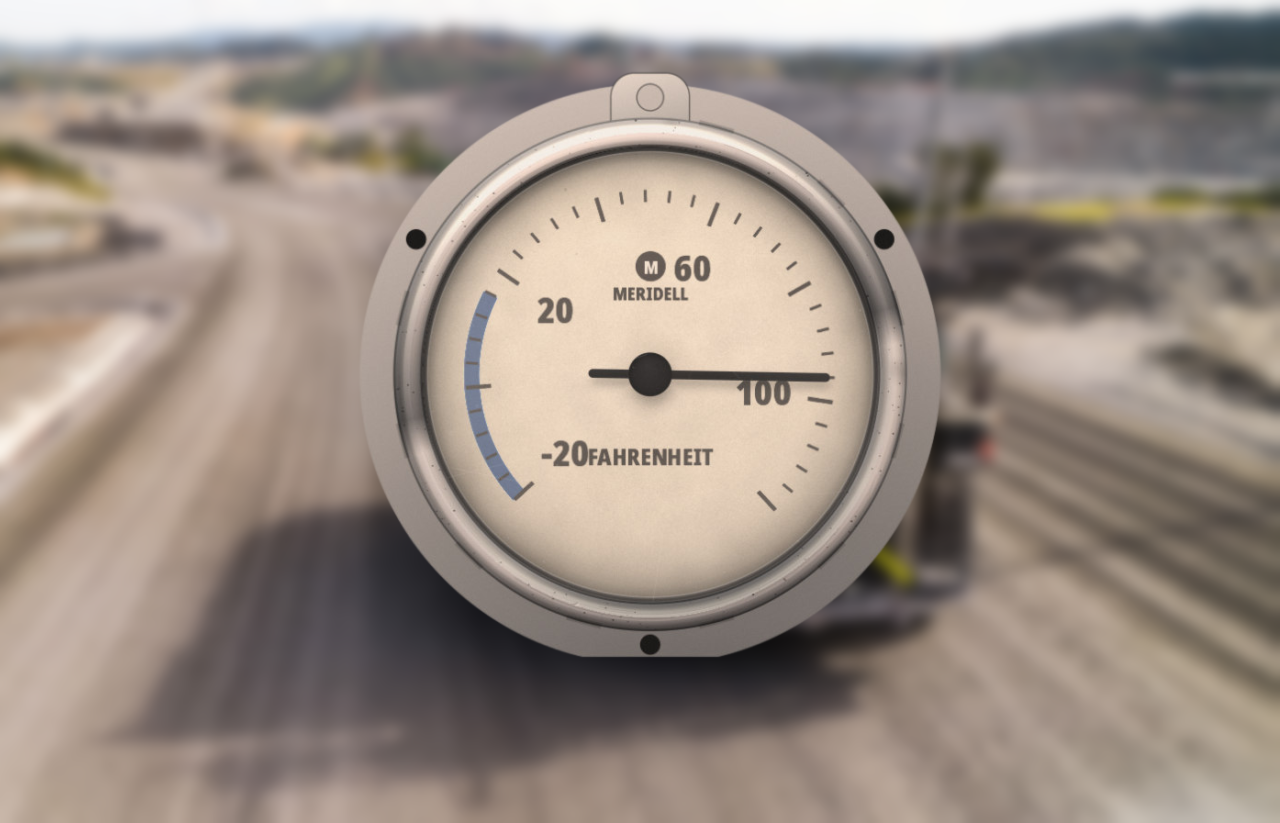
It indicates **96** °F
